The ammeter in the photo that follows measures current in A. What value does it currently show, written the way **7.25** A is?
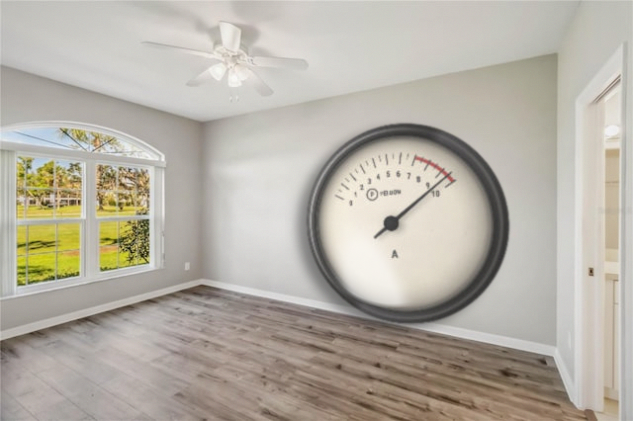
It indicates **9.5** A
